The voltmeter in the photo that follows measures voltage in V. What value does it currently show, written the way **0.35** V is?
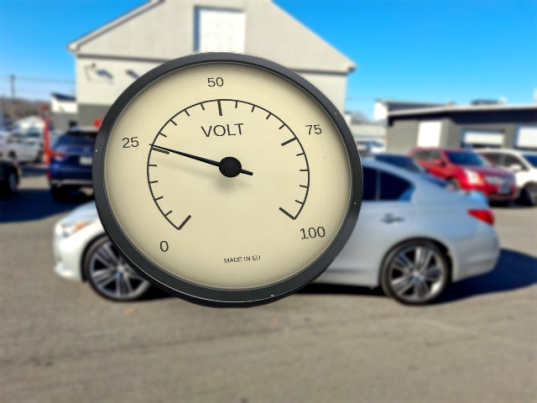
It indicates **25** V
